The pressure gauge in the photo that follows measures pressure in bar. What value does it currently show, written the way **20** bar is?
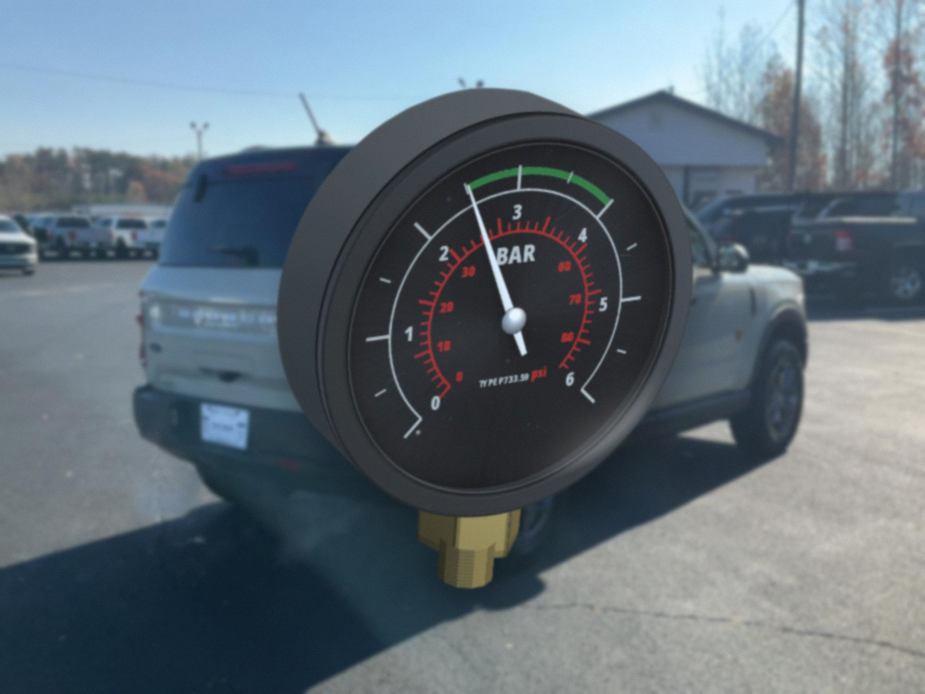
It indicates **2.5** bar
